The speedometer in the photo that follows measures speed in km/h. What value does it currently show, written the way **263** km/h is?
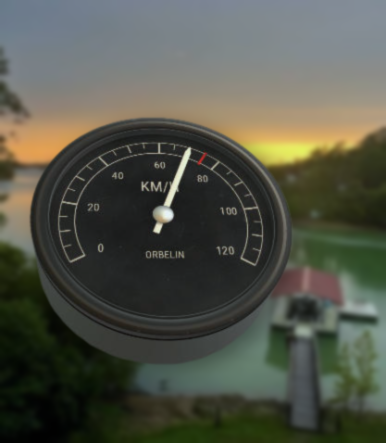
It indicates **70** km/h
